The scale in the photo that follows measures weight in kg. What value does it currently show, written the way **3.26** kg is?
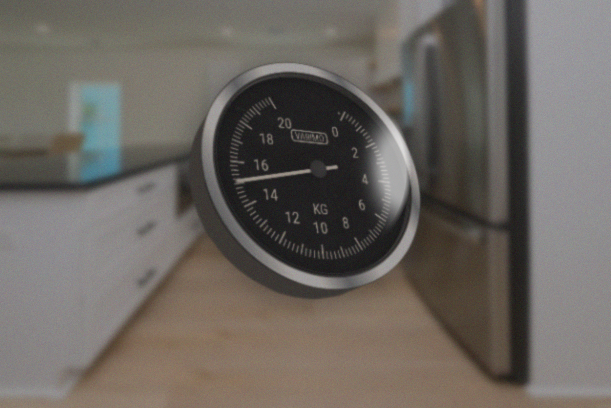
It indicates **15** kg
